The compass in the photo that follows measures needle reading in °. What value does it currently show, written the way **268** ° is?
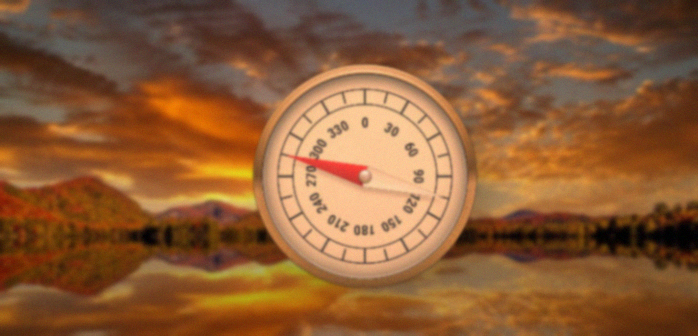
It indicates **285** °
